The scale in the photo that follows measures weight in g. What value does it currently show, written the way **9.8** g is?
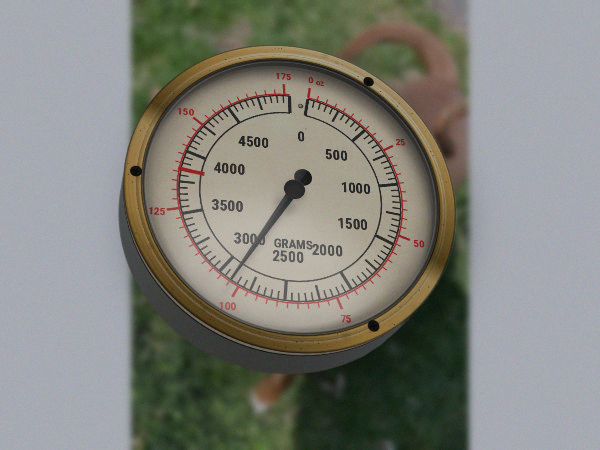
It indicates **2900** g
